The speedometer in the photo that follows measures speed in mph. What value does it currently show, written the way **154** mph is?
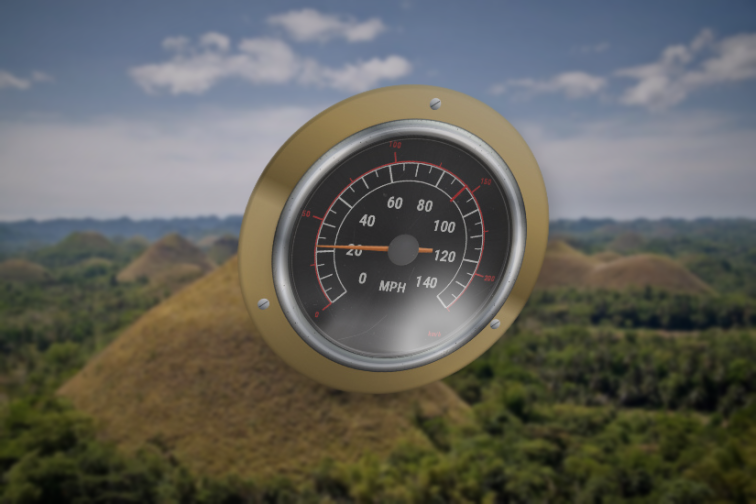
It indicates **22.5** mph
